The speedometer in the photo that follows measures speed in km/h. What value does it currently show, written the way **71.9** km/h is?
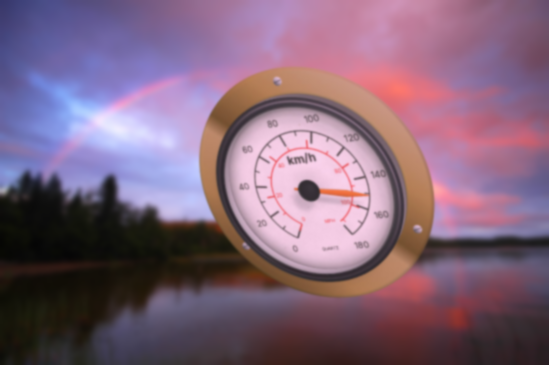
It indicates **150** km/h
